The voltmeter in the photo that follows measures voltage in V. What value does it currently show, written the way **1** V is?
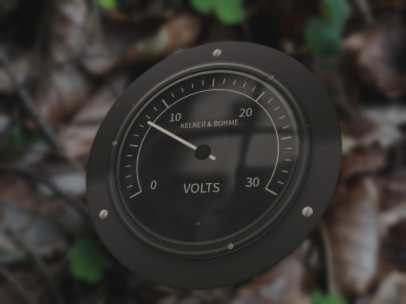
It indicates **7.5** V
